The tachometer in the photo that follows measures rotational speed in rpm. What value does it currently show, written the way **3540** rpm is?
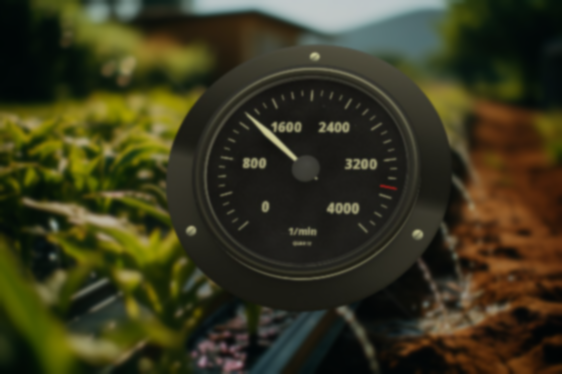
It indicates **1300** rpm
